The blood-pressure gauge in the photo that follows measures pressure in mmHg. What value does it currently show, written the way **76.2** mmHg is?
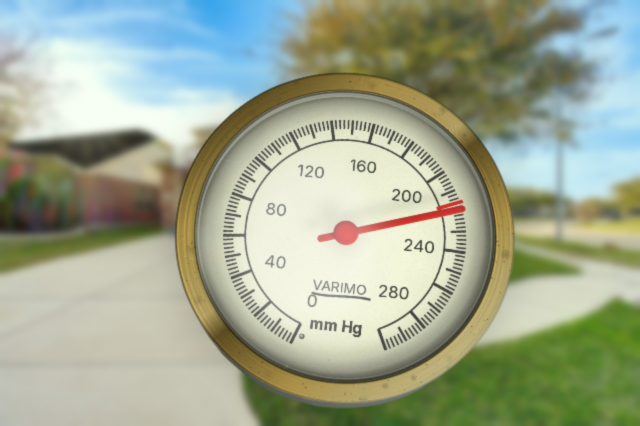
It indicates **220** mmHg
